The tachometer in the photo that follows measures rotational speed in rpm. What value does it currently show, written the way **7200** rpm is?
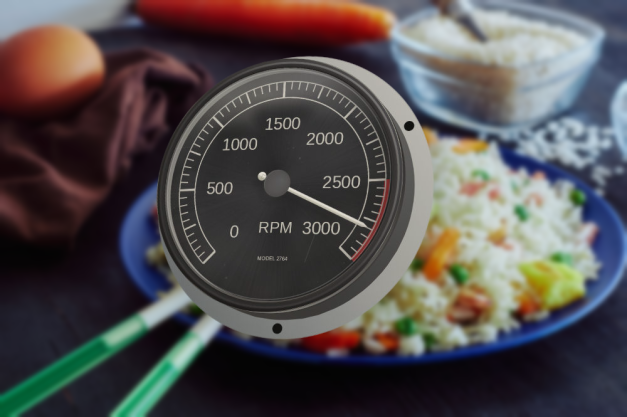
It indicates **2800** rpm
